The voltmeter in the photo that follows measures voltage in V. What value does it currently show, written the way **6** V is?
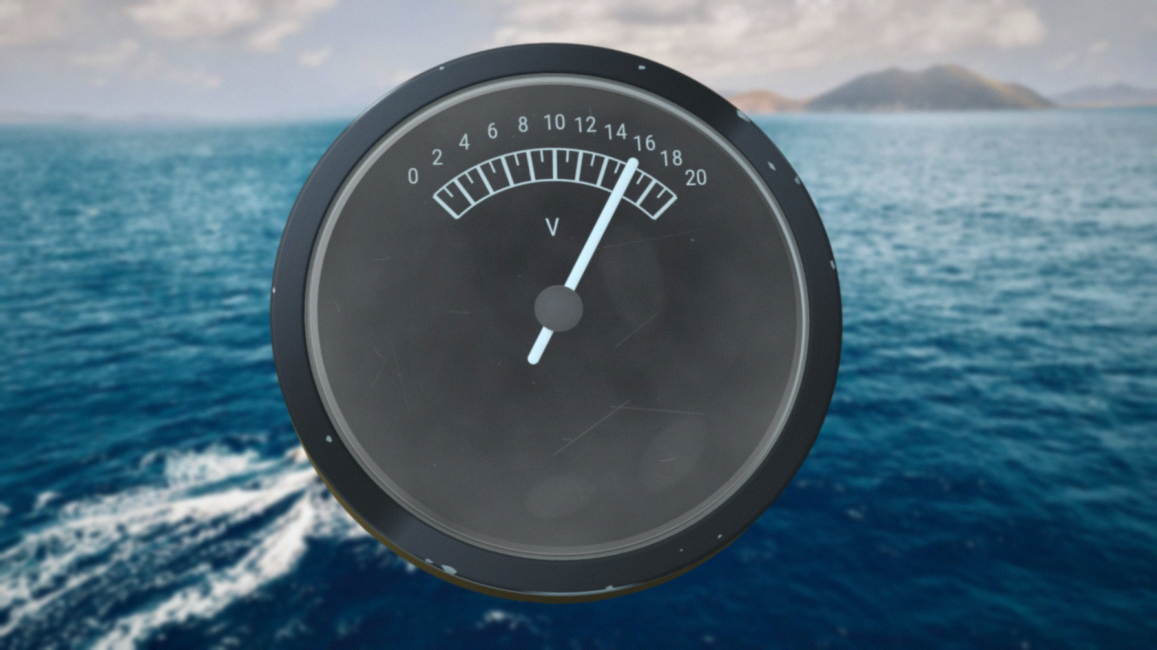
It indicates **16** V
